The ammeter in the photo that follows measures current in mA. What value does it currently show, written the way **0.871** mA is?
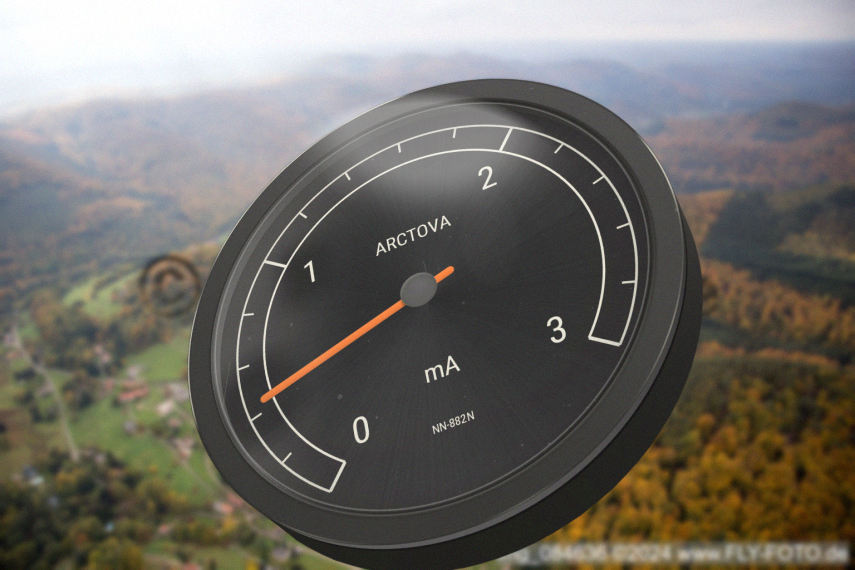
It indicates **0.4** mA
